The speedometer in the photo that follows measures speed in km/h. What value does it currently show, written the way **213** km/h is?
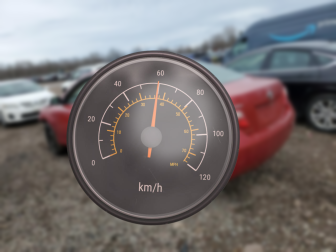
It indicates **60** km/h
